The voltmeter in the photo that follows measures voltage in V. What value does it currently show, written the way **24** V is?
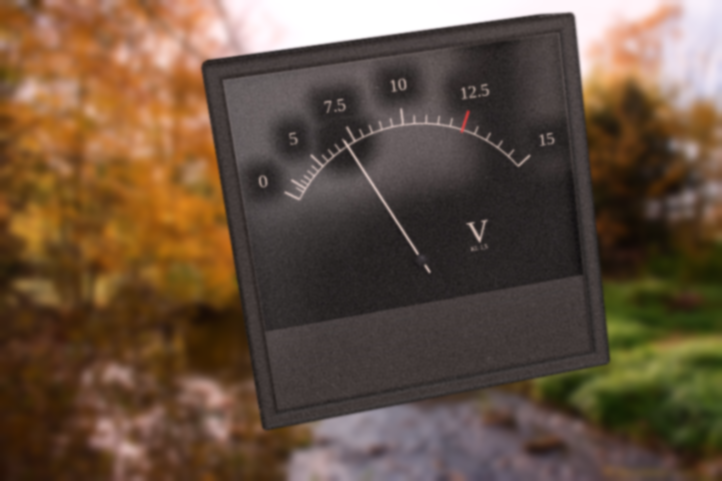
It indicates **7** V
